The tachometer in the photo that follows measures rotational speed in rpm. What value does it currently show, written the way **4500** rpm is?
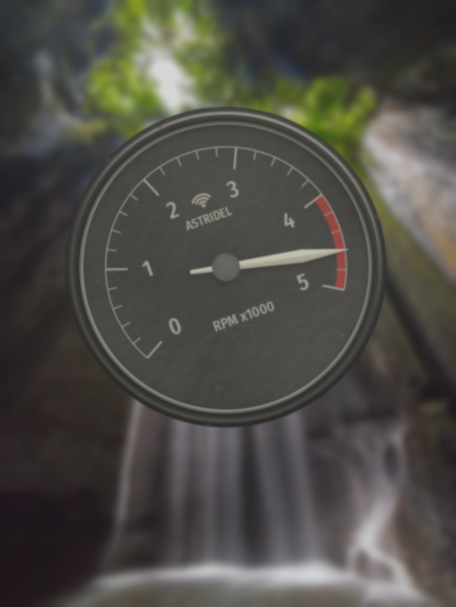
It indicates **4600** rpm
